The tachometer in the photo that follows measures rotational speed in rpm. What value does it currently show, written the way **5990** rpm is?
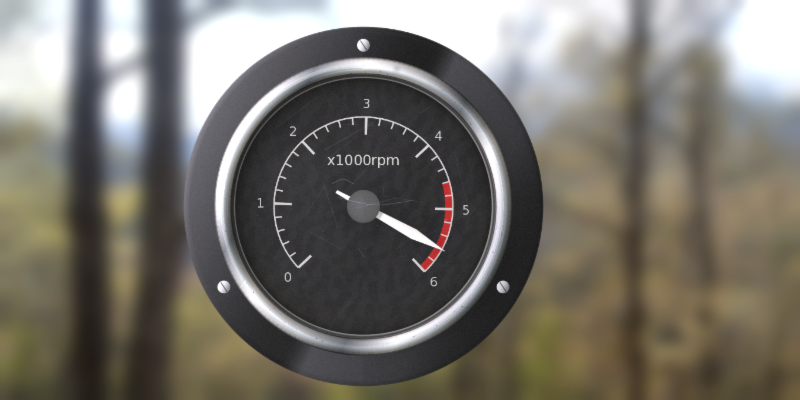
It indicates **5600** rpm
